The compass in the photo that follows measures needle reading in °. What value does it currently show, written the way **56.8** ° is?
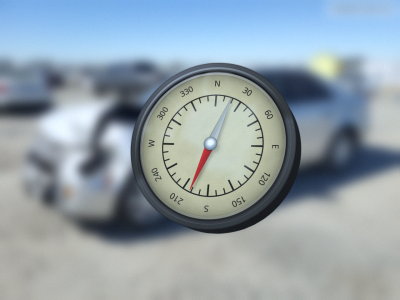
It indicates **200** °
